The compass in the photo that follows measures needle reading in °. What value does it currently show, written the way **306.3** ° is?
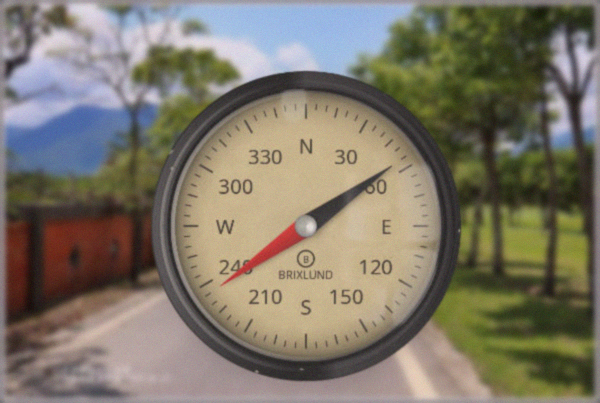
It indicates **235** °
